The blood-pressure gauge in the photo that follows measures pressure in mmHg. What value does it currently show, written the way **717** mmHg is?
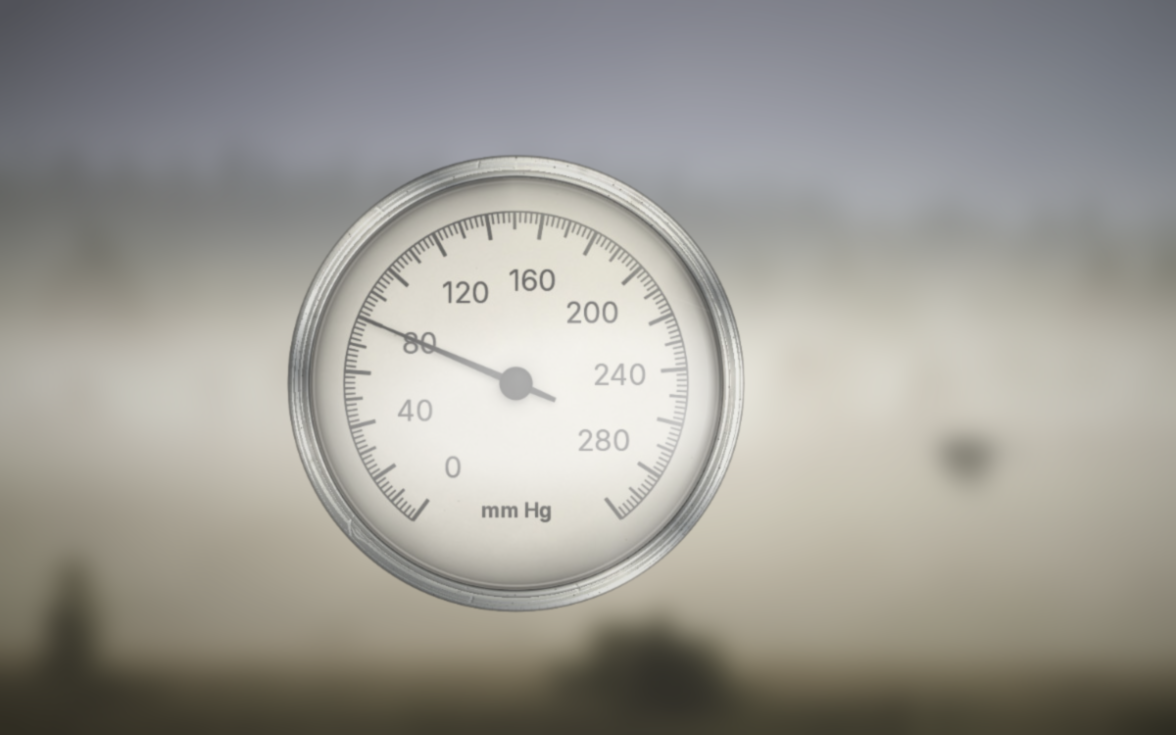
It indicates **80** mmHg
